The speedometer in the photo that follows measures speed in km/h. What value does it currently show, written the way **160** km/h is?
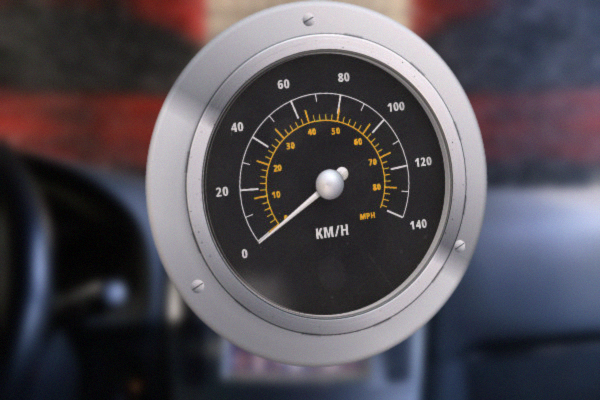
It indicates **0** km/h
